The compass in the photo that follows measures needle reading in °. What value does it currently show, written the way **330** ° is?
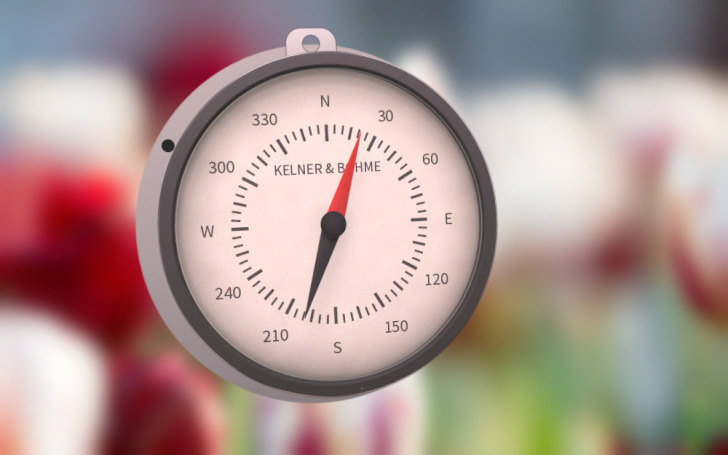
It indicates **20** °
